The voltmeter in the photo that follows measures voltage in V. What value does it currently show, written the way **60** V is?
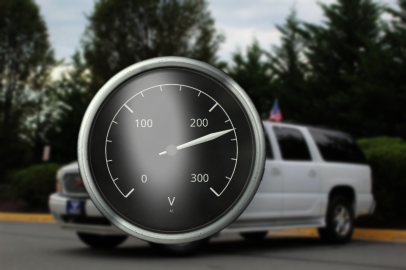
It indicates **230** V
